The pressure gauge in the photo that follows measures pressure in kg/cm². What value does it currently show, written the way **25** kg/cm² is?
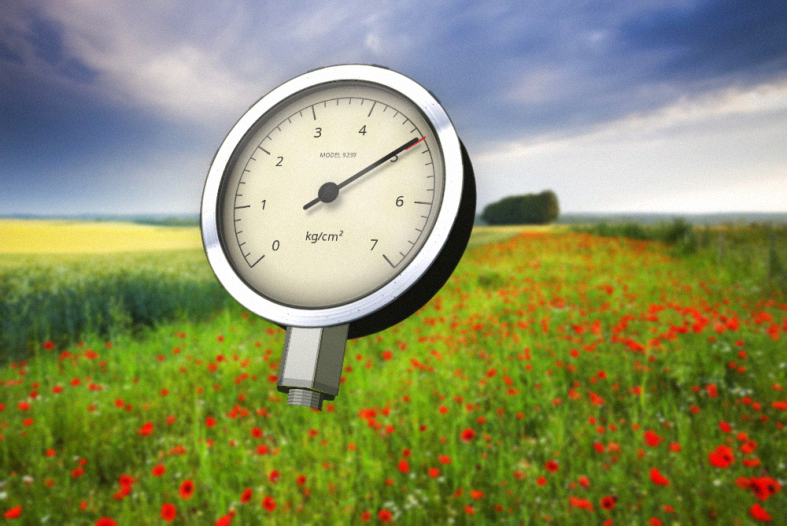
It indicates **5** kg/cm²
